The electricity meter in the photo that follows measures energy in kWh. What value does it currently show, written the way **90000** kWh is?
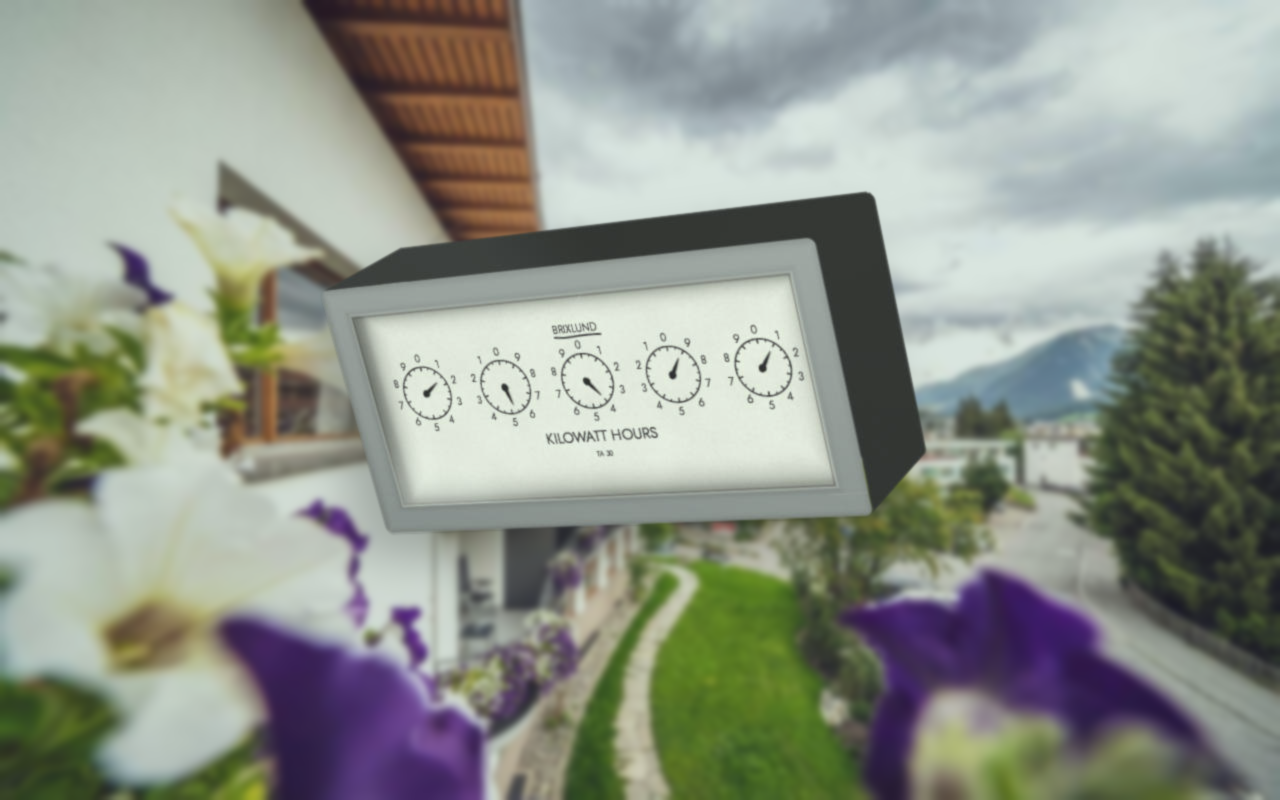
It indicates **15391** kWh
